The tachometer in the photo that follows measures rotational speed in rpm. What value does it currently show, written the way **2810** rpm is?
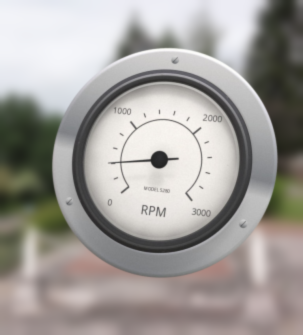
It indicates **400** rpm
